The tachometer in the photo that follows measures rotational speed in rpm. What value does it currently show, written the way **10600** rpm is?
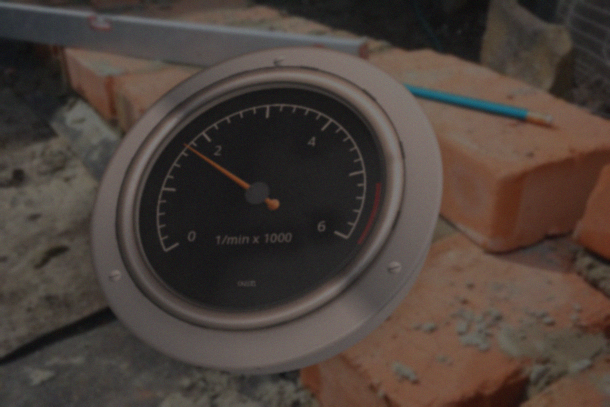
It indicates **1700** rpm
